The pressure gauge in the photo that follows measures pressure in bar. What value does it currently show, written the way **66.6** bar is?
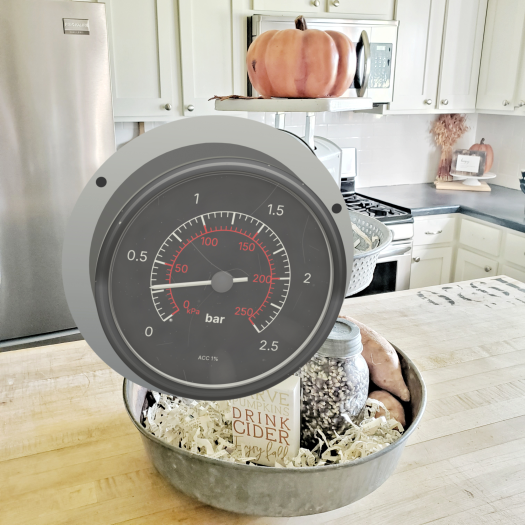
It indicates **0.3** bar
